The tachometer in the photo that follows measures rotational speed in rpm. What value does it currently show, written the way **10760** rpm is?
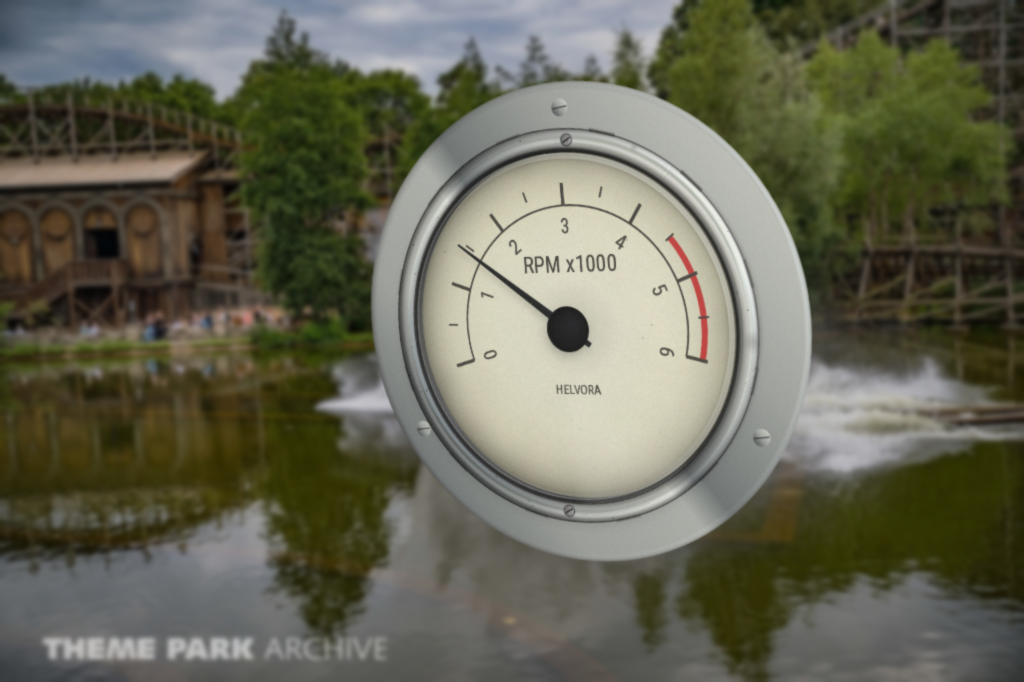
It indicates **1500** rpm
